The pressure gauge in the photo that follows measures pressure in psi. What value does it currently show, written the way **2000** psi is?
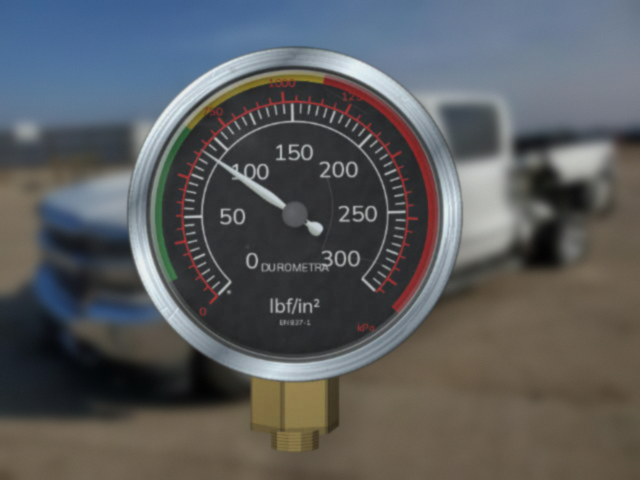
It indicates **90** psi
